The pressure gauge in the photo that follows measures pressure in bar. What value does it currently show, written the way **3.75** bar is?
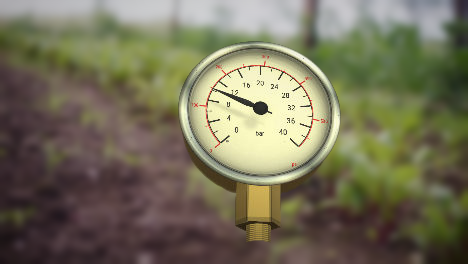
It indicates **10** bar
